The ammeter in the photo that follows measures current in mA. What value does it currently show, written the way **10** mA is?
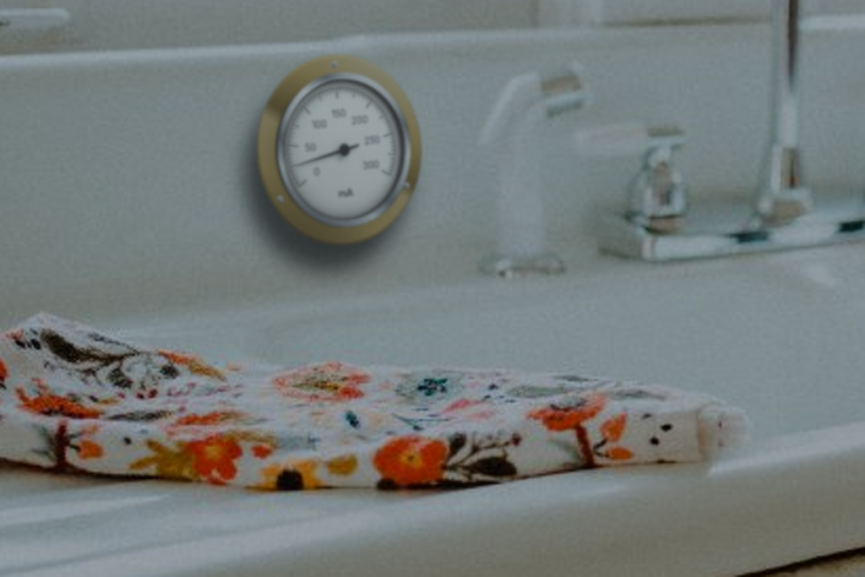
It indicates **25** mA
